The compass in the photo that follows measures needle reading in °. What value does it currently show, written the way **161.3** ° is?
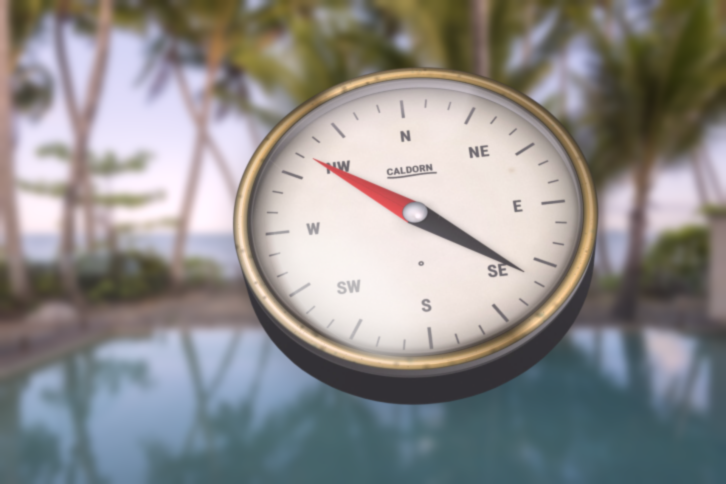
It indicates **310** °
